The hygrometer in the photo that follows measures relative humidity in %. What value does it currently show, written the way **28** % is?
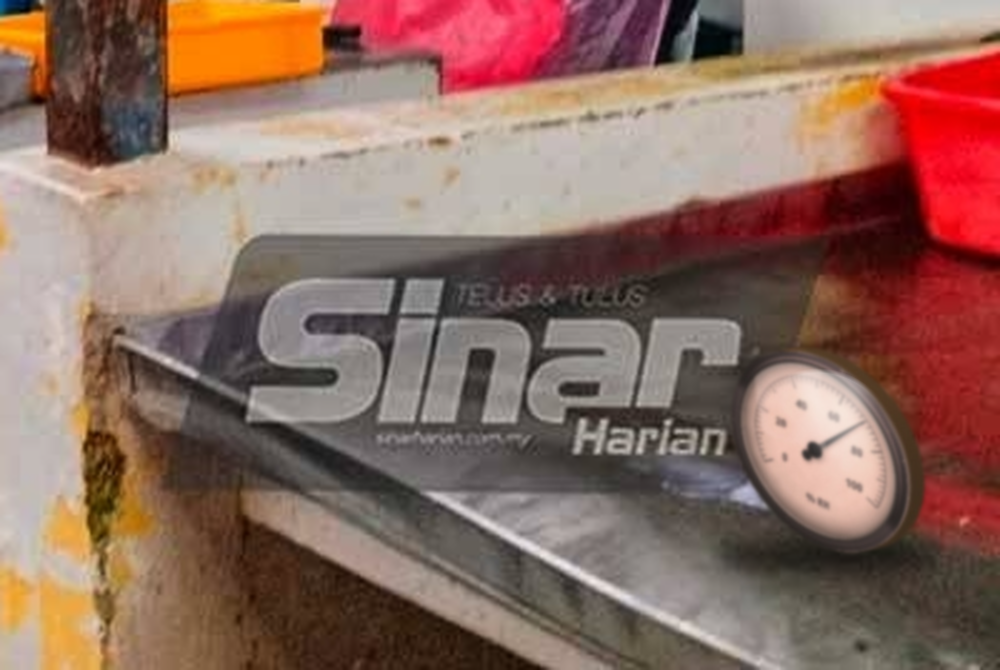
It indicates **70** %
